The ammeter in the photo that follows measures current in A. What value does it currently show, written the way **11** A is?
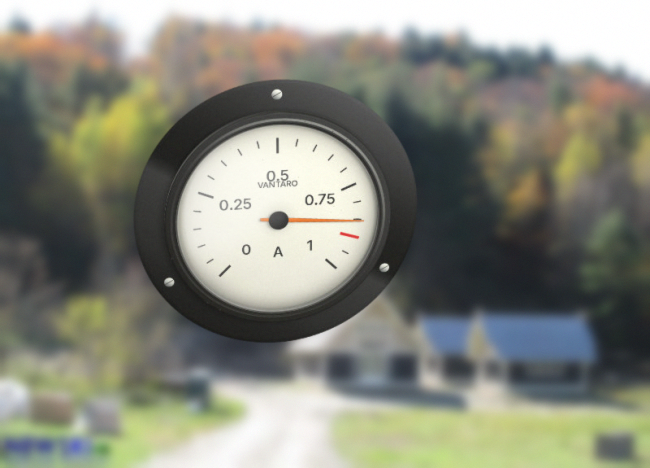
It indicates **0.85** A
